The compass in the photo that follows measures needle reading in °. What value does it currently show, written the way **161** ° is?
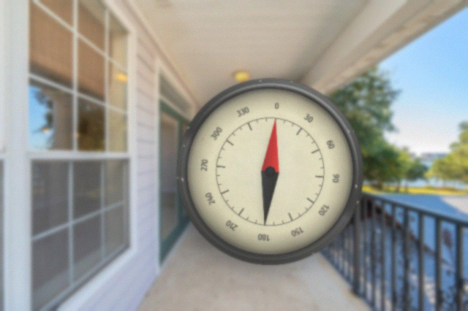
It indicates **0** °
